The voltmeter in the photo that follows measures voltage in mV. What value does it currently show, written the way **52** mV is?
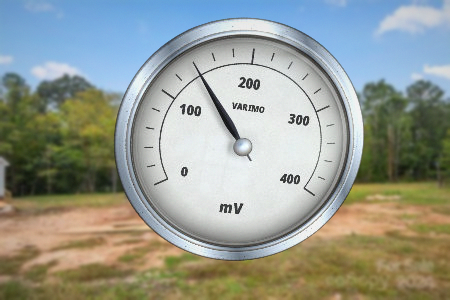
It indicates **140** mV
